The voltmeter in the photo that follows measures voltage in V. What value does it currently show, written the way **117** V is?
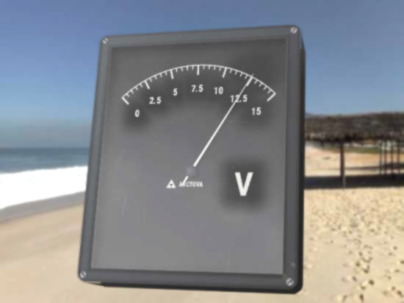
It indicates **12.5** V
